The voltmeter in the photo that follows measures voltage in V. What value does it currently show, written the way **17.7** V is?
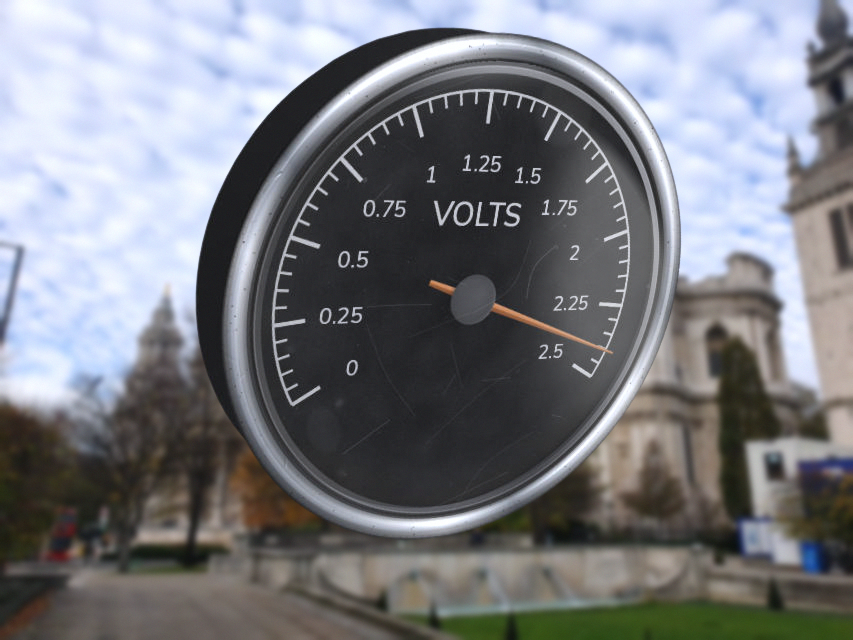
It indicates **2.4** V
